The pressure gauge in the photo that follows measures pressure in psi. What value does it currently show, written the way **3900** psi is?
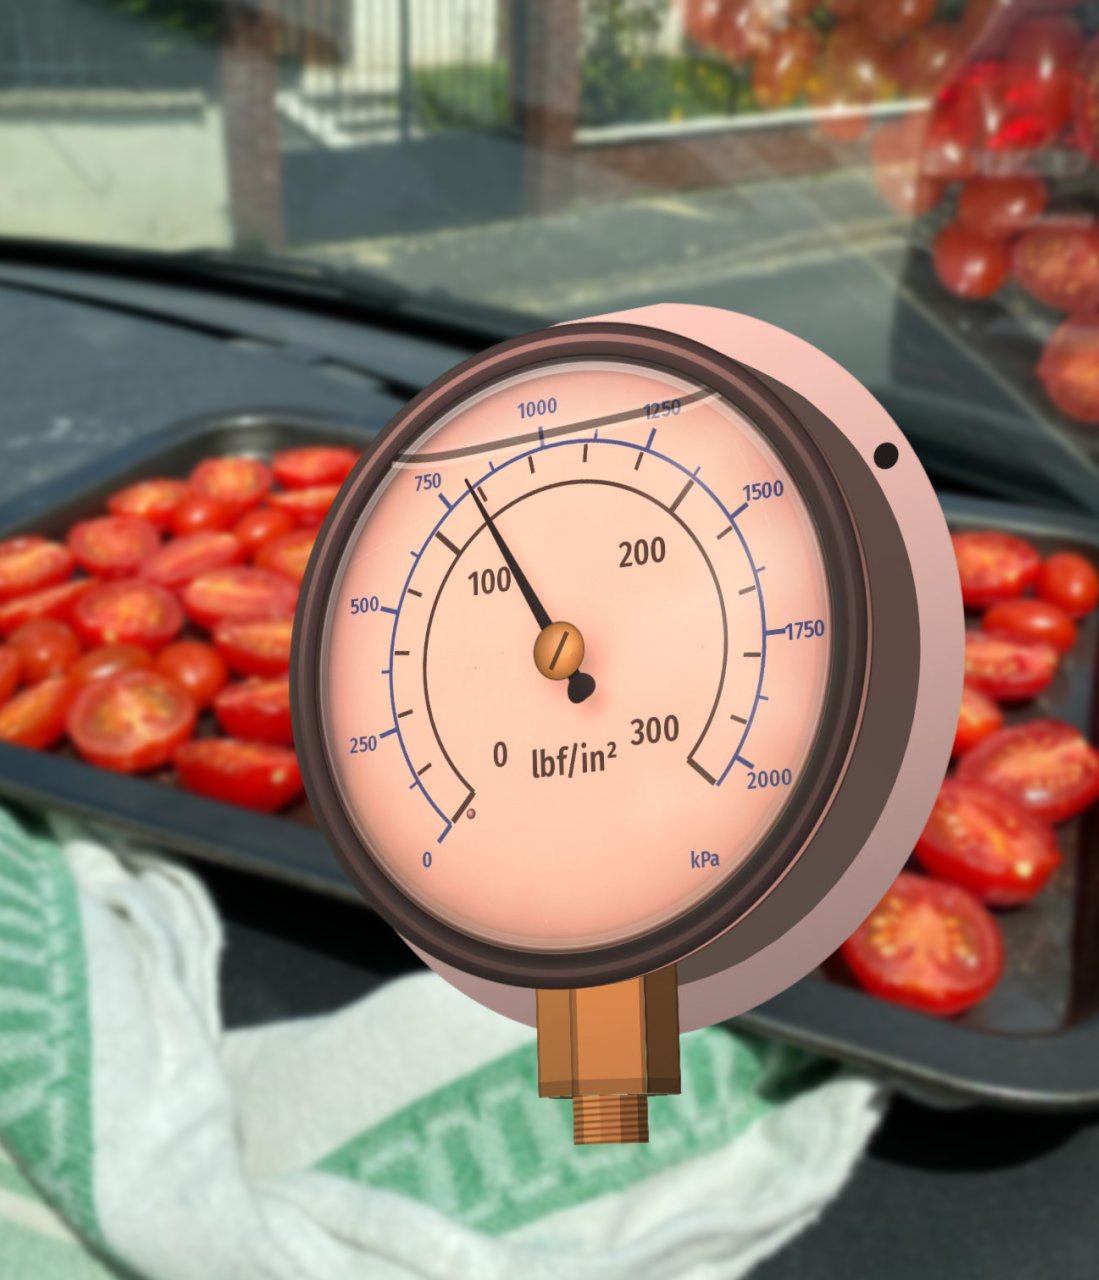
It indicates **120** psi
